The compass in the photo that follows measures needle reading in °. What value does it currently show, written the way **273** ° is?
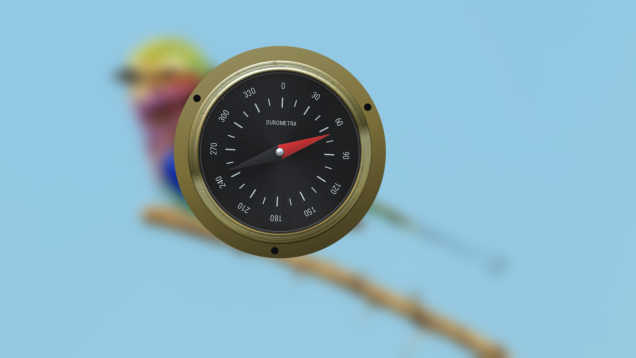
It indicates **67.5** °
